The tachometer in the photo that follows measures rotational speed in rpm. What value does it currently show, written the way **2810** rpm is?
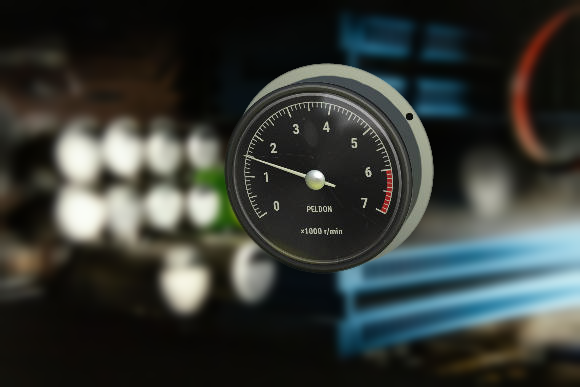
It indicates **1500** rpm
